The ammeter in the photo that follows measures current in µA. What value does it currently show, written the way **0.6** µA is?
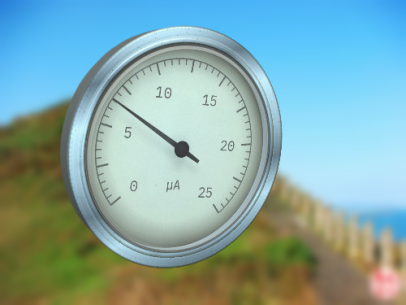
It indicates **6.5** µA
